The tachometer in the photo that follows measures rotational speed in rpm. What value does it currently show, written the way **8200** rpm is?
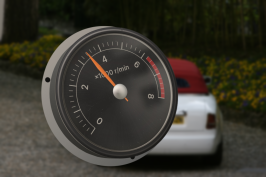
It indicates **3400** rpm
